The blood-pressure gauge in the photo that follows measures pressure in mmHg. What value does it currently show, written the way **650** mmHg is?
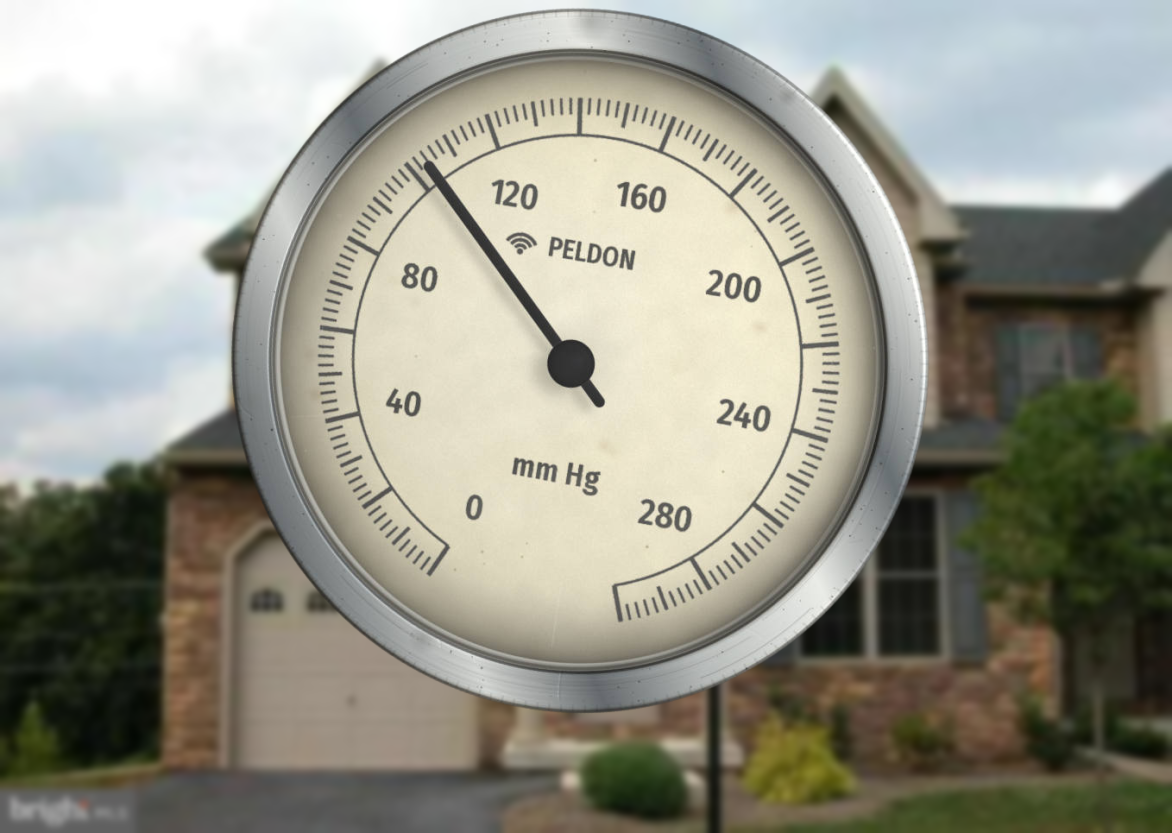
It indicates **104** mmHg
